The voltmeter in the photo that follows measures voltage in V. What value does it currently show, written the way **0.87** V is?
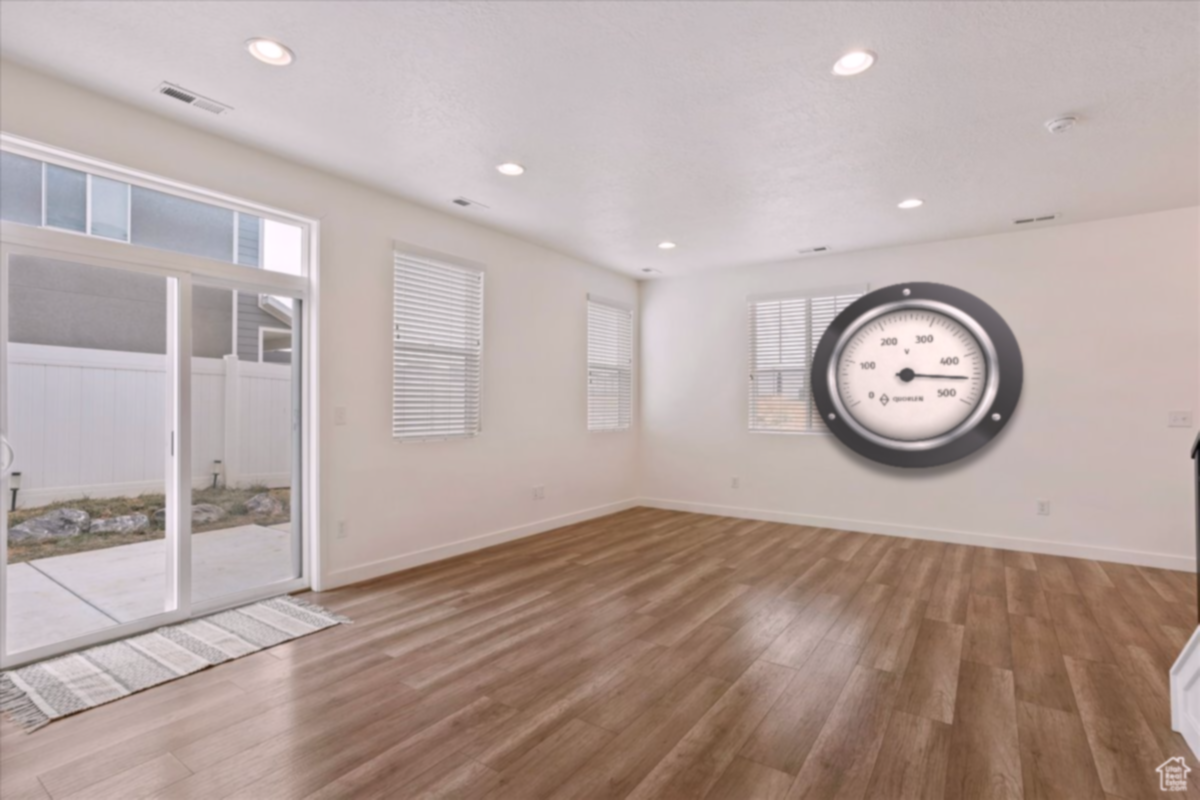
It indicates **450** V
